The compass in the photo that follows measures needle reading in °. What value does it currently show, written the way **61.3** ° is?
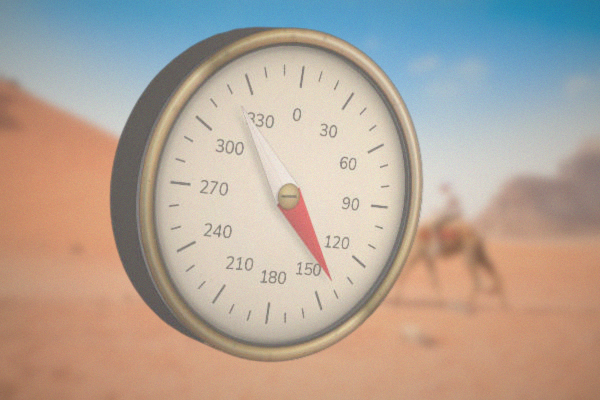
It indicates **140** °
